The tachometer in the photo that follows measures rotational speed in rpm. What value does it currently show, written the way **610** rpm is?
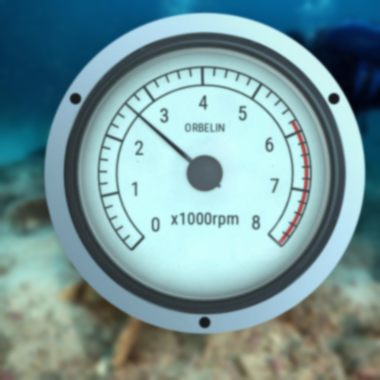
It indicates **2600** rpm
